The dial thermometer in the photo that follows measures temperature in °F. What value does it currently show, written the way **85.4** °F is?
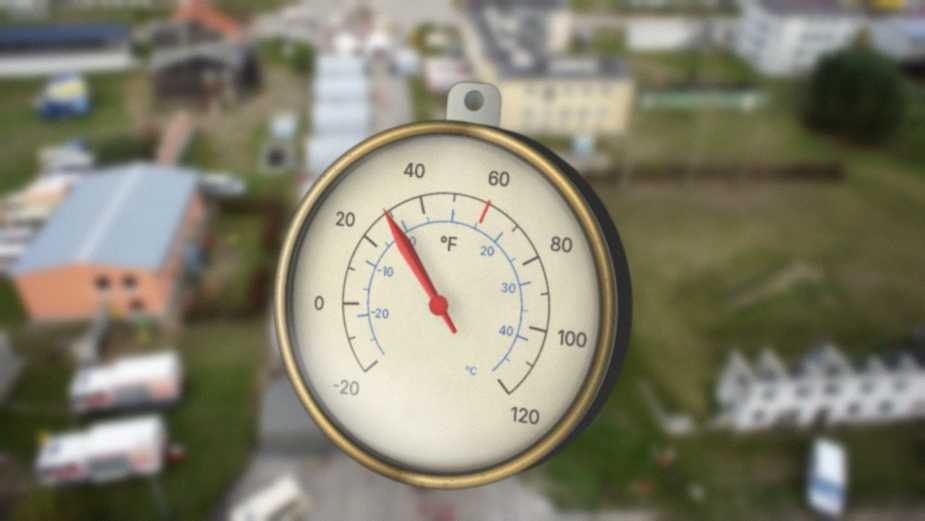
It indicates **30** °F
